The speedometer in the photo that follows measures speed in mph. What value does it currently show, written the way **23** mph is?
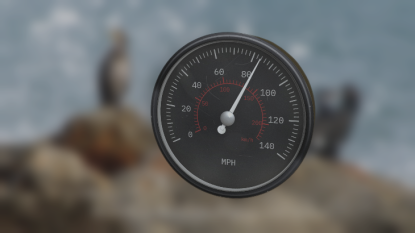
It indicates **84** mph
